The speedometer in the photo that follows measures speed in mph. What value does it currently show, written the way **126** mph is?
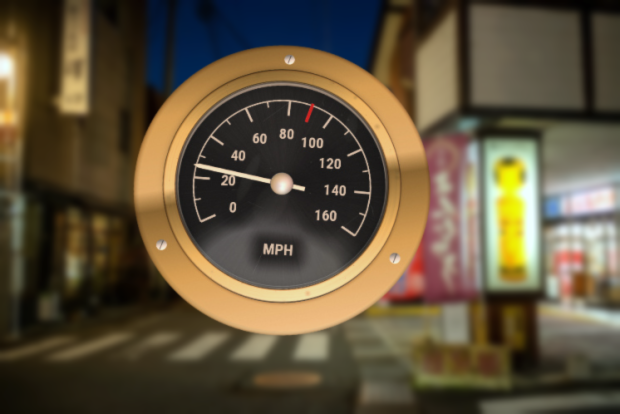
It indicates **25** mph
